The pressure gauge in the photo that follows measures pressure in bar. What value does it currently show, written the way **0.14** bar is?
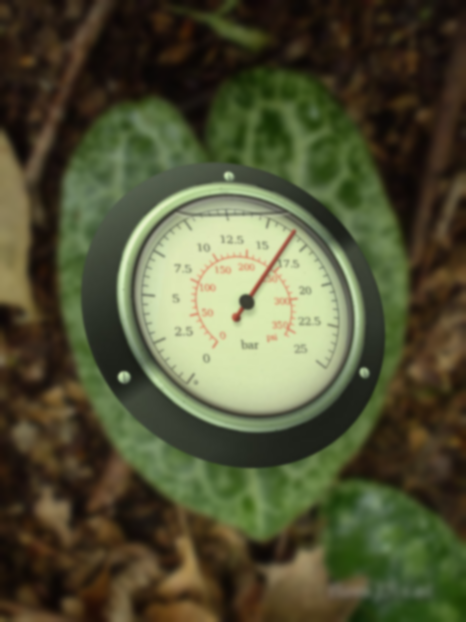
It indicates **16.5** bar
